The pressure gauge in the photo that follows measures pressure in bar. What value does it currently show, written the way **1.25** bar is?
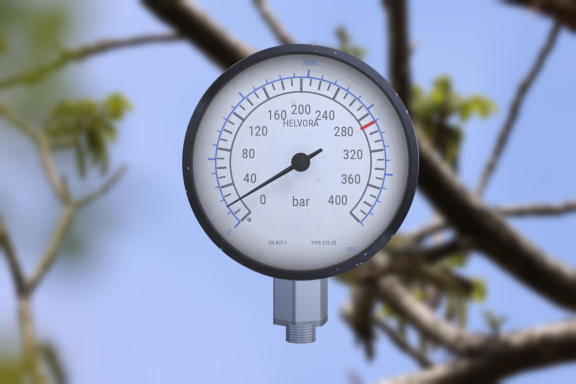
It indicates **20** bar
